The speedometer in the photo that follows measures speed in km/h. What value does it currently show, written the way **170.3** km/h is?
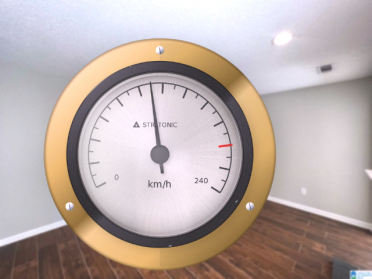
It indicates **110** km/h
